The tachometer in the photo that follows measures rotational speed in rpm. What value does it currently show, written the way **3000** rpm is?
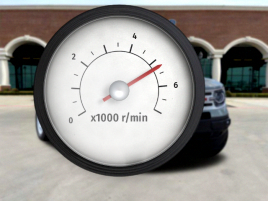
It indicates **5250** rpm
